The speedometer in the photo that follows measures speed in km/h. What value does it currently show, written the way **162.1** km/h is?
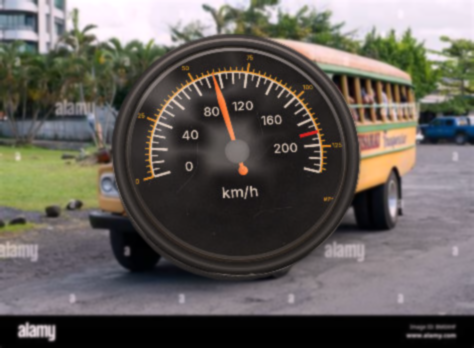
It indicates **95** km/h
